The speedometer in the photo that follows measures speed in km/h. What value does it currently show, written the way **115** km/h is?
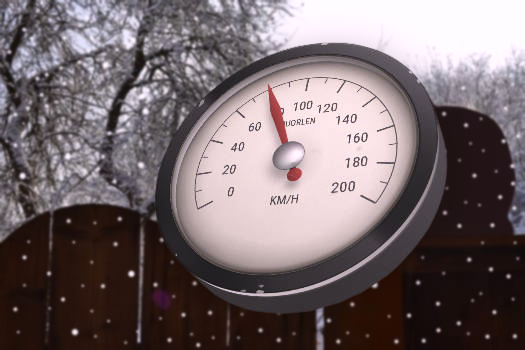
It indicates **80** km/h
